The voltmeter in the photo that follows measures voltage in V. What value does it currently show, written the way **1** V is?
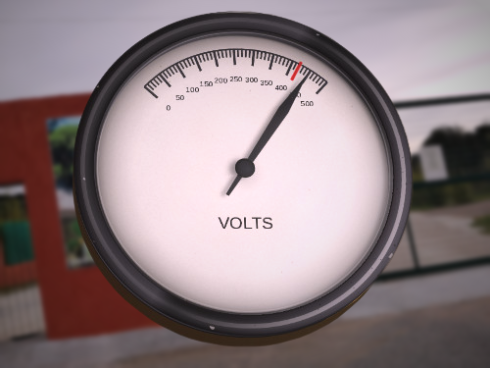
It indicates **450** V
